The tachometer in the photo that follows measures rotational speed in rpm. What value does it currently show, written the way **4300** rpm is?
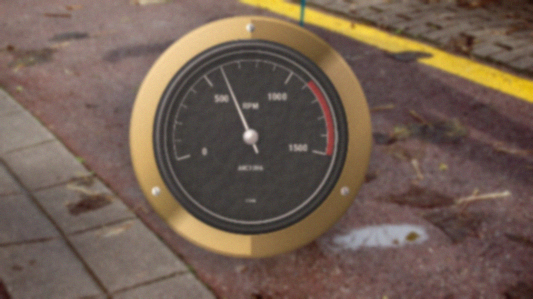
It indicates **600** rpm
